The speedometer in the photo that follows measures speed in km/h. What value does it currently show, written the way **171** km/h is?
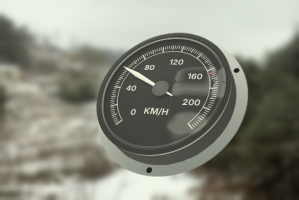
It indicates **60** km/h
